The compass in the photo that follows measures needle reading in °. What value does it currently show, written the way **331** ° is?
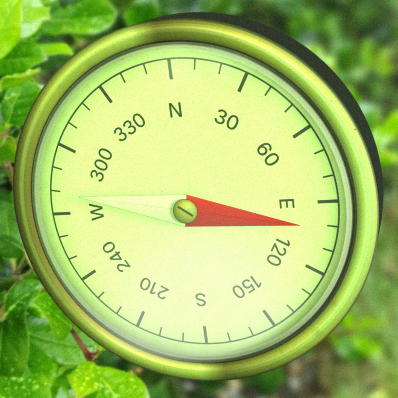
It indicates **100** °
